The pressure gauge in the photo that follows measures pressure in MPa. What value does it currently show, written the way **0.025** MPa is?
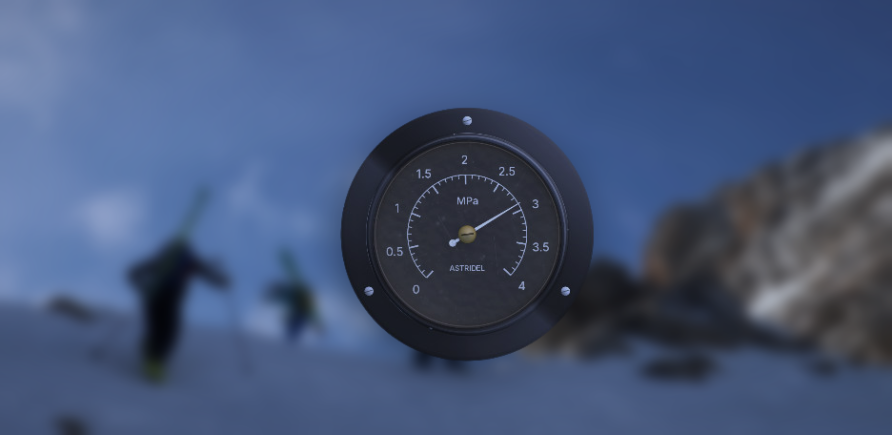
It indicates **2.9** MPa
